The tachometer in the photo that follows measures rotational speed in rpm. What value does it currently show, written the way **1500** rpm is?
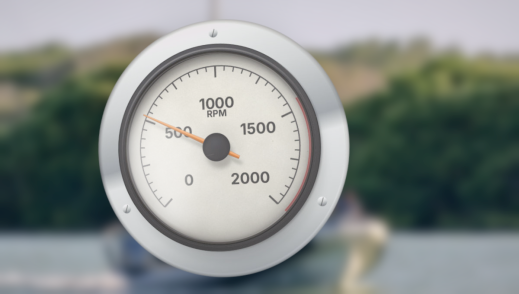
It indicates **525** rpm
